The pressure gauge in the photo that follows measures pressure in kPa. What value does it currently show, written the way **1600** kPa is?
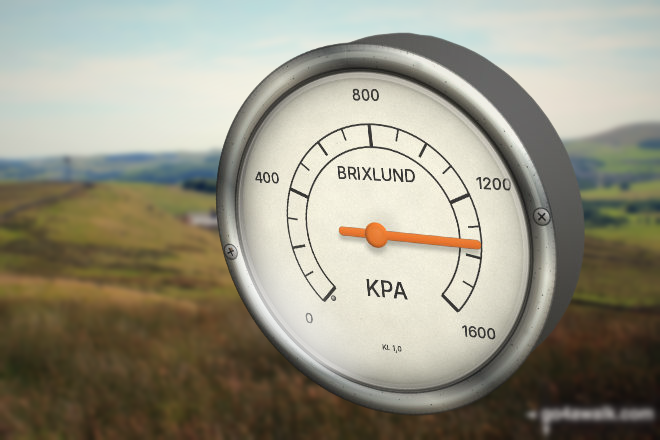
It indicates **1350** kPa
